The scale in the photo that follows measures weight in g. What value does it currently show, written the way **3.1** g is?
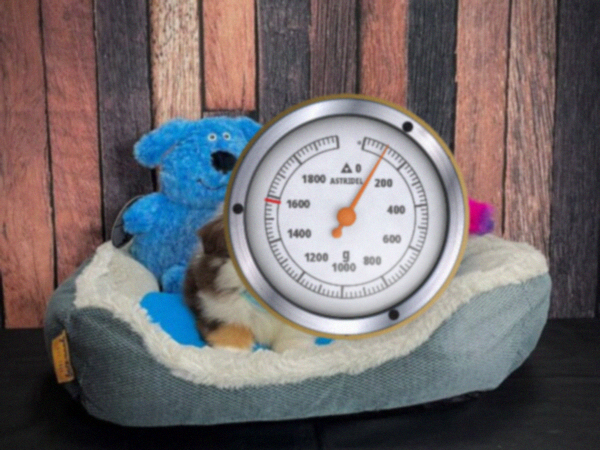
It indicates **100** g
